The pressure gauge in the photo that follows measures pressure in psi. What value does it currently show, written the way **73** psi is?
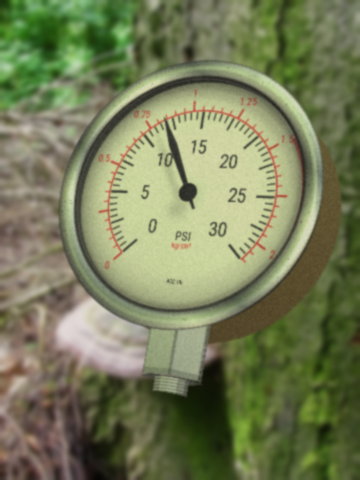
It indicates **12** psi
